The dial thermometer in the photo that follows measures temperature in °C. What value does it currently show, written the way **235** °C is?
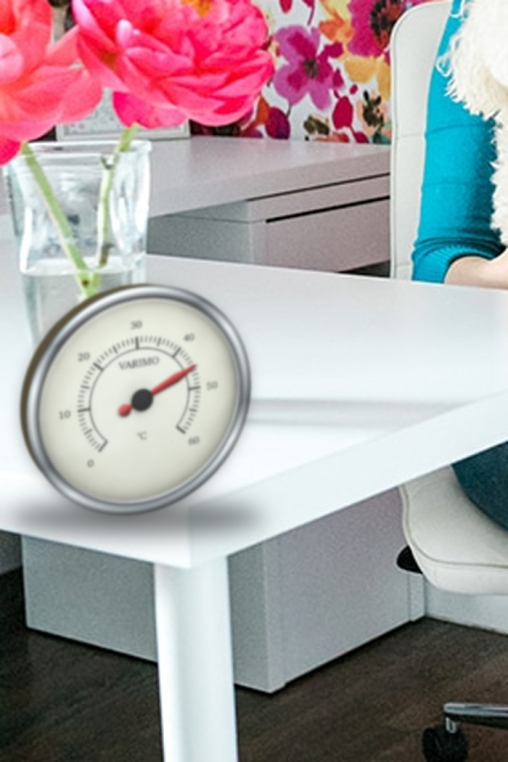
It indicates **45** °C
